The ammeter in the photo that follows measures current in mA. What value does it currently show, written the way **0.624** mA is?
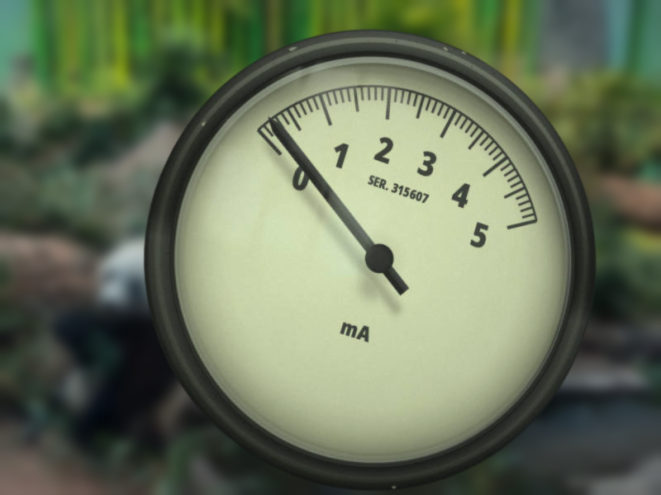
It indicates **0.2** mA
